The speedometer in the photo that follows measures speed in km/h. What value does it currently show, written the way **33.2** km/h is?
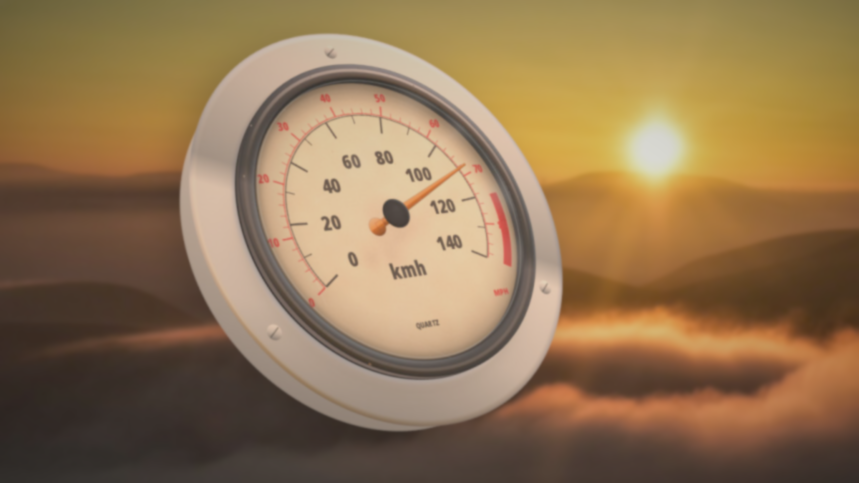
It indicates **110** km/h
